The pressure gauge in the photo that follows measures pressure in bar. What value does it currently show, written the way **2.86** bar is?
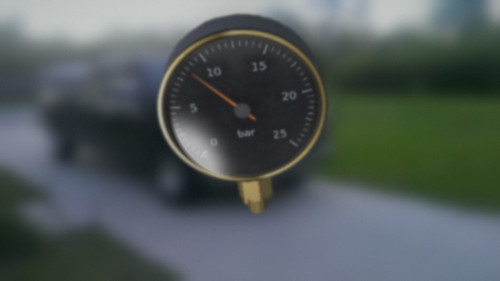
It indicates **8.5** bar
